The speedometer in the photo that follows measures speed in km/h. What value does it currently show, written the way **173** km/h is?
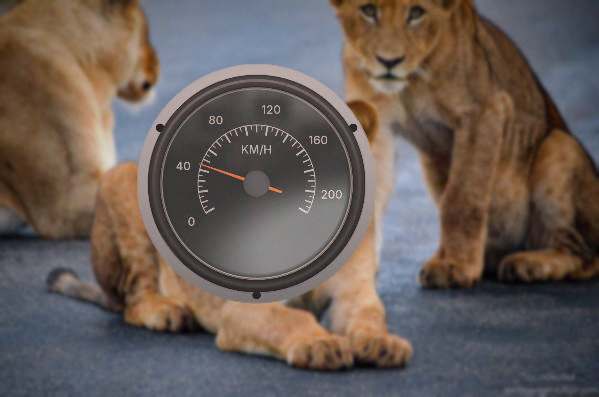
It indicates **45** km/h
